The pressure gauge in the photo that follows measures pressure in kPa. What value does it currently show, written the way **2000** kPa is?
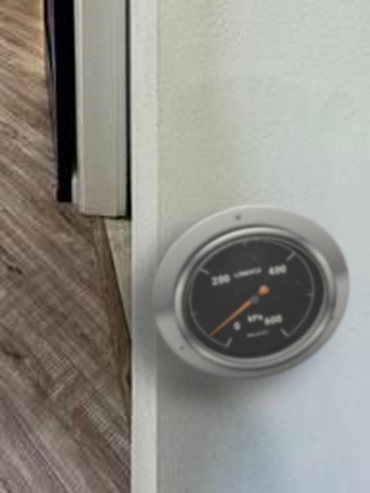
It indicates **50** kPa
